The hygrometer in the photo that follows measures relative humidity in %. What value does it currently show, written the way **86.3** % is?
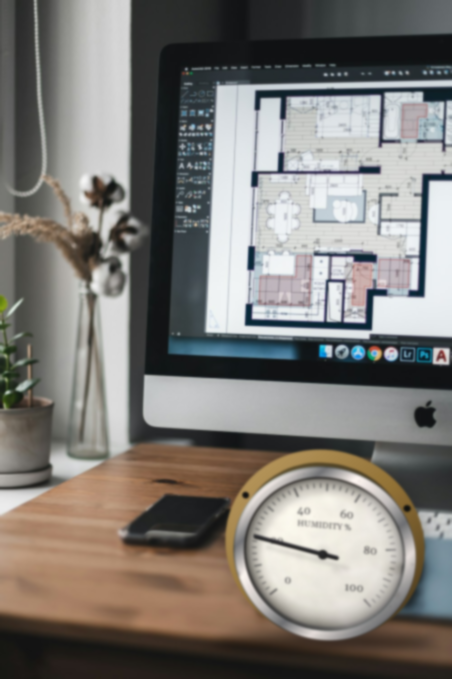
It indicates **20** %
